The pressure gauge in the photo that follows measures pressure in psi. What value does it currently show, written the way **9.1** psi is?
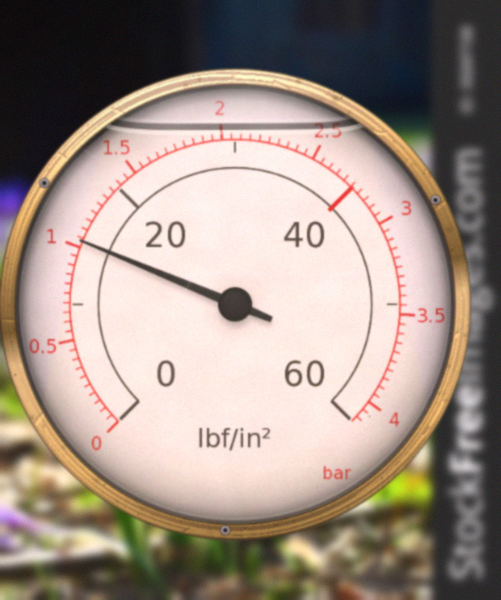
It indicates **15** psi
